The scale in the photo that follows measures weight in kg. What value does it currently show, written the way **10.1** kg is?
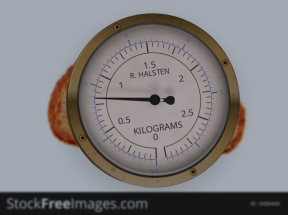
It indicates **0.8** kg
